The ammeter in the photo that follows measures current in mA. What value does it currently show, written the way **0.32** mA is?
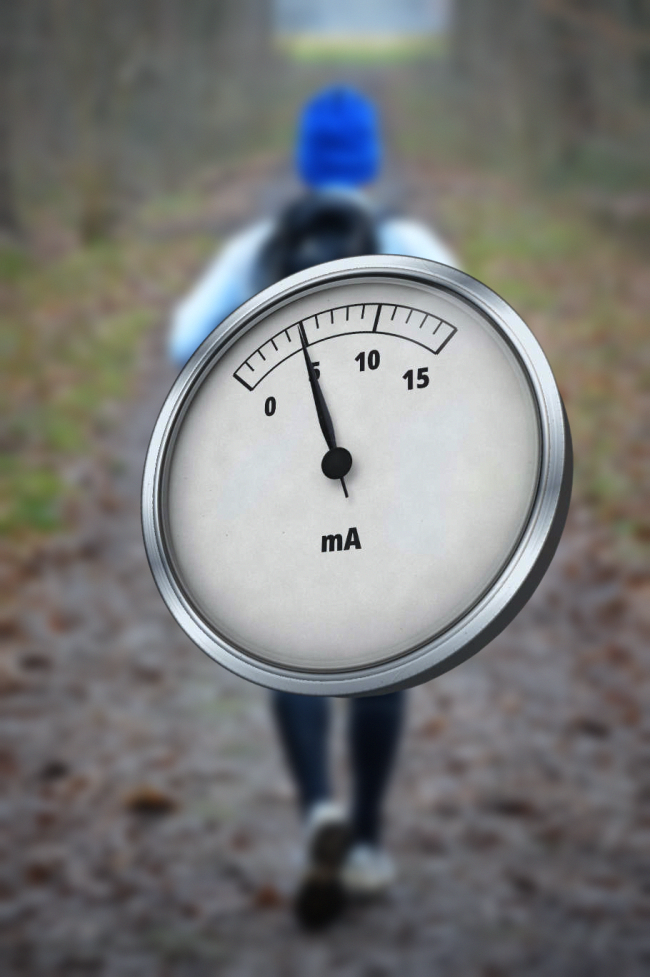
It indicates **5** mA
